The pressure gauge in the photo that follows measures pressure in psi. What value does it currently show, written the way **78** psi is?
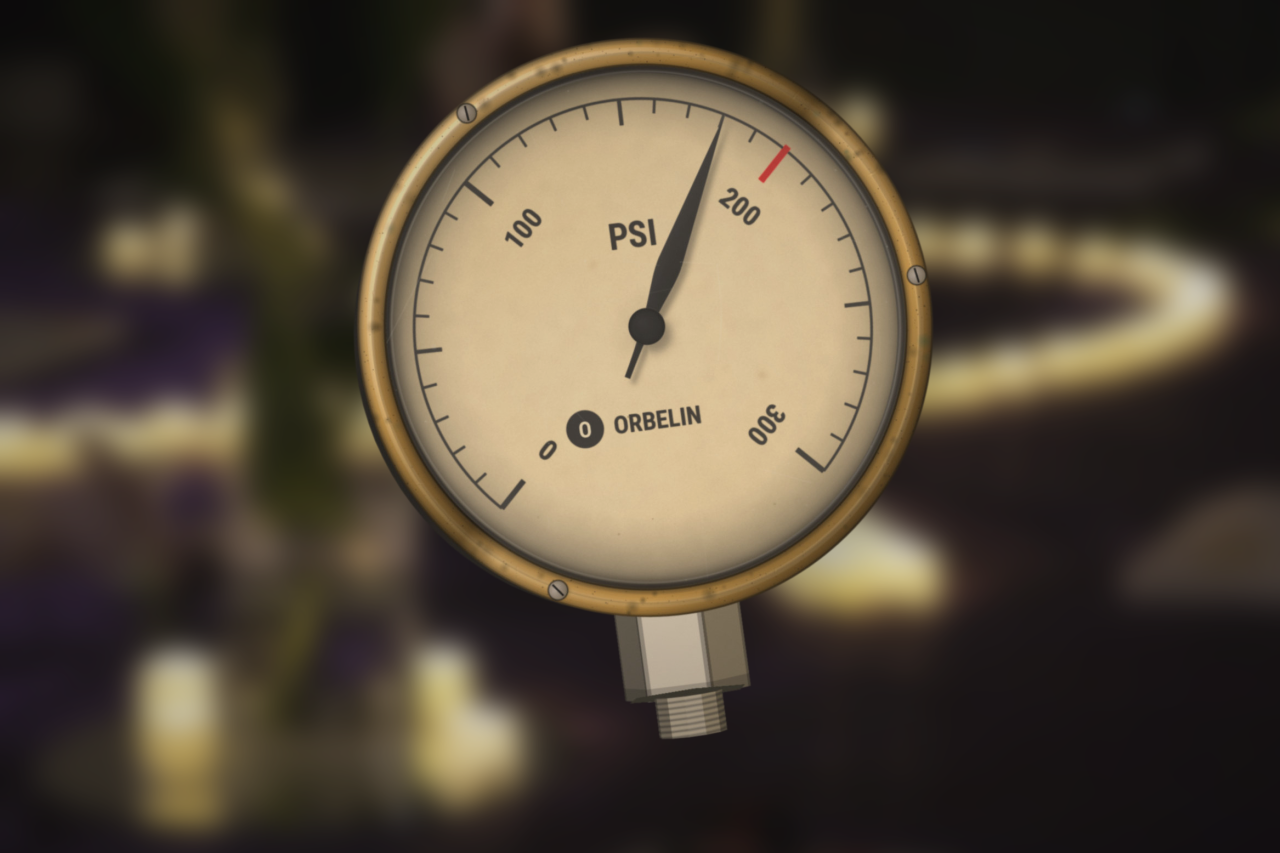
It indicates **180** psi
